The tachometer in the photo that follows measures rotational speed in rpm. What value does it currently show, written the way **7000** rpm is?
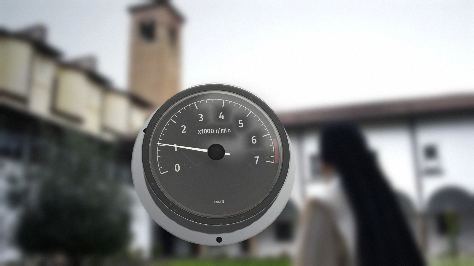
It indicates **1000** rpm
